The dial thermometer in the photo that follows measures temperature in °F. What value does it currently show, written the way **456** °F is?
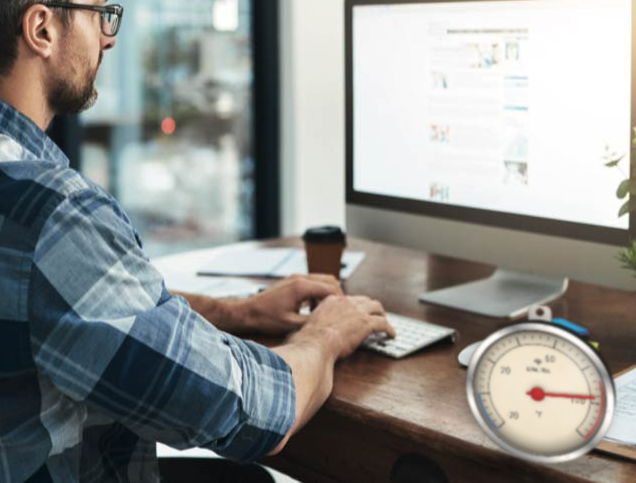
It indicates **96** °F
